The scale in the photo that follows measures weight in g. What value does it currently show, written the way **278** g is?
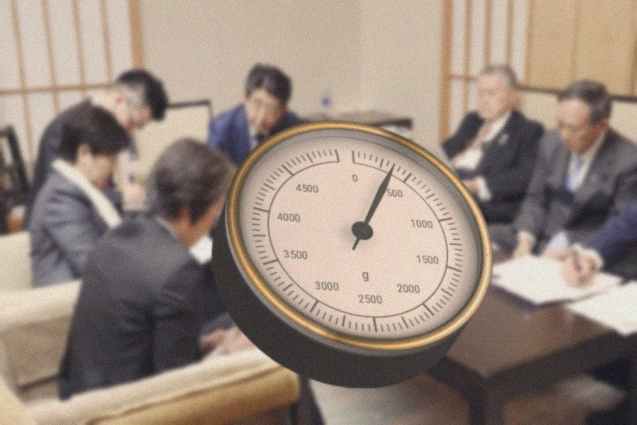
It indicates **350** g
